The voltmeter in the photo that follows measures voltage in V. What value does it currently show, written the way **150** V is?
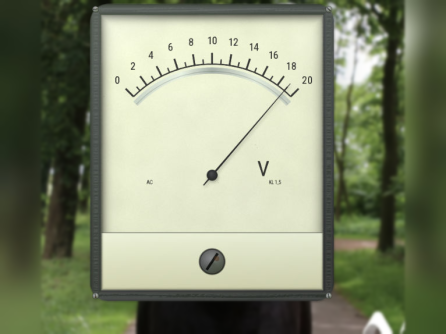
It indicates **19** V
